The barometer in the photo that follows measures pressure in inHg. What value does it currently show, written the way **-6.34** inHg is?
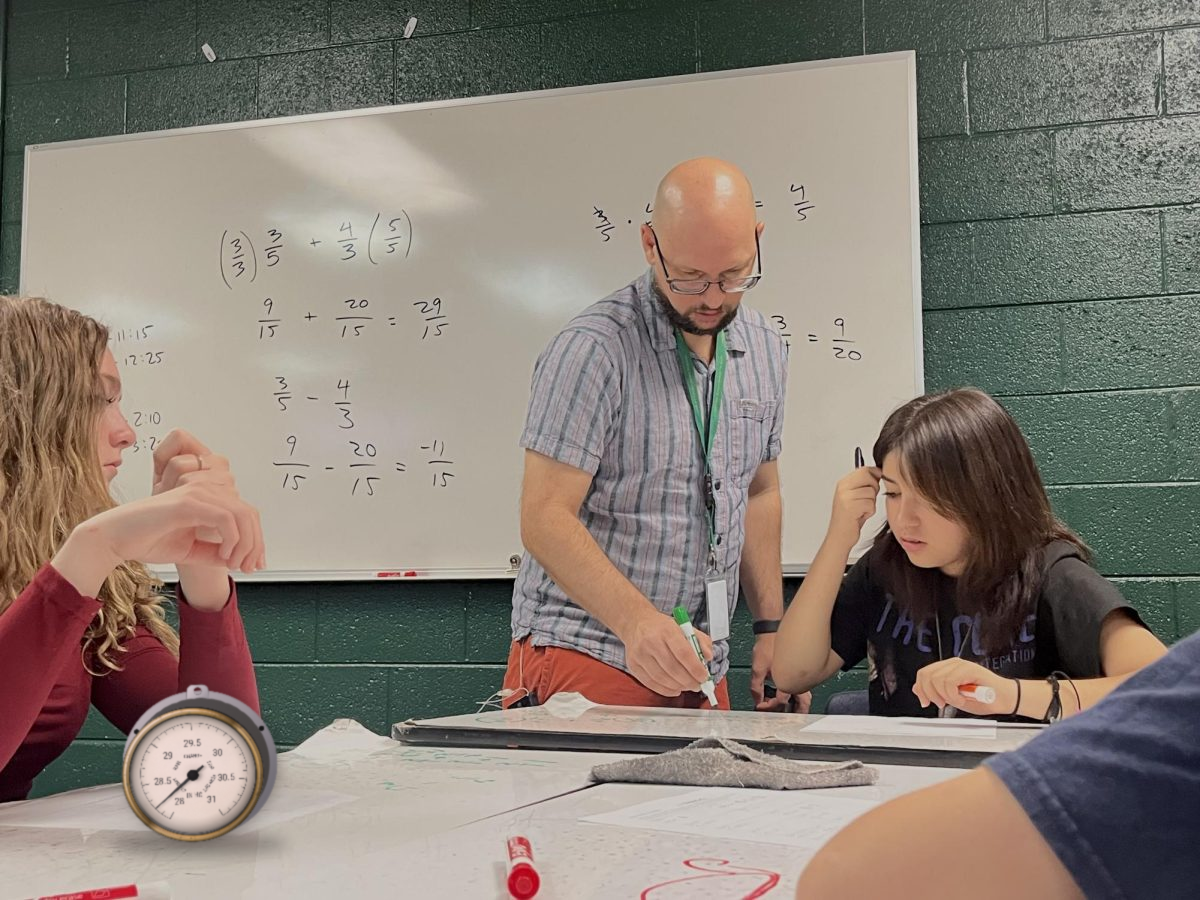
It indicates **28.2** inHg
